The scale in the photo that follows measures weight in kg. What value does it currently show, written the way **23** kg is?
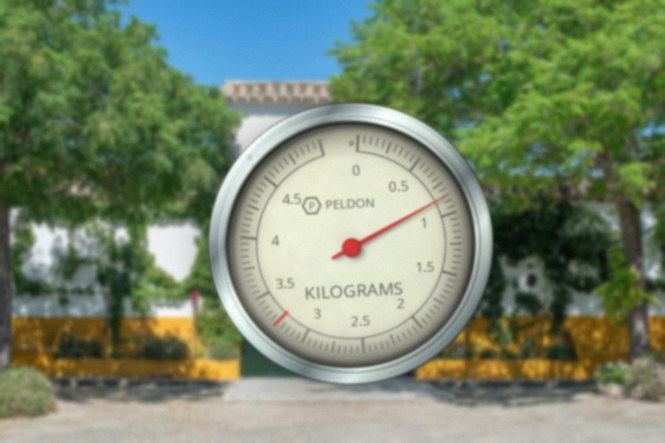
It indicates **0.85** kg
